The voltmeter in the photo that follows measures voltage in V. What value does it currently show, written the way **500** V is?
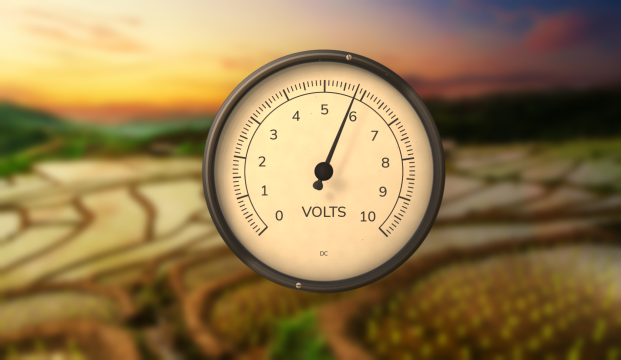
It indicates **5.8** V
